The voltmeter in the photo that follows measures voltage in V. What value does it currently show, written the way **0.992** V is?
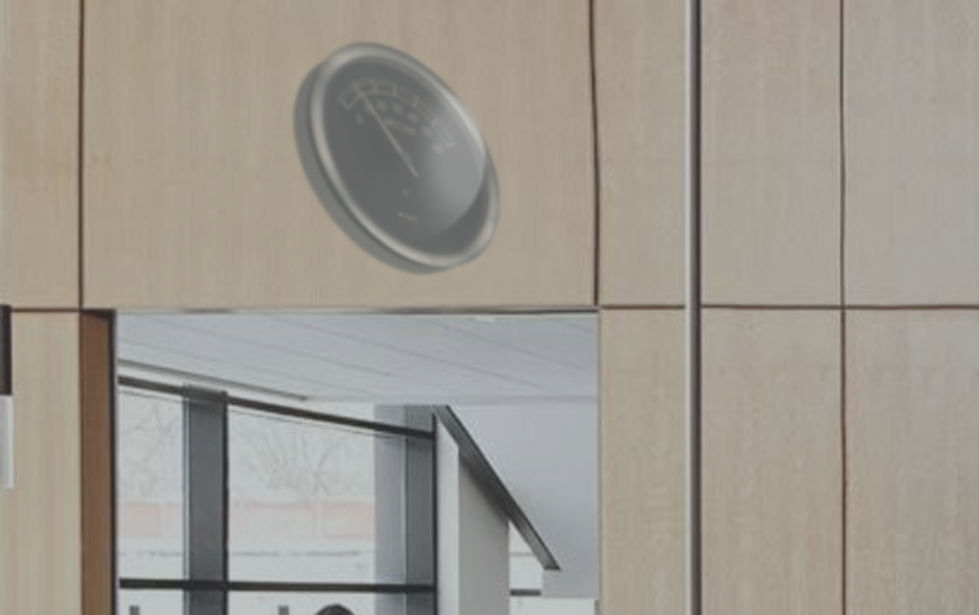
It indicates **10** V
